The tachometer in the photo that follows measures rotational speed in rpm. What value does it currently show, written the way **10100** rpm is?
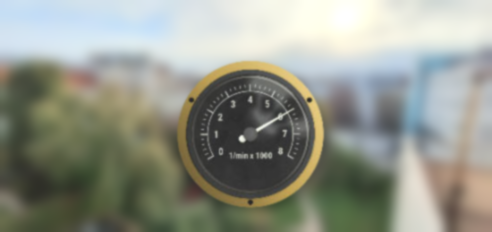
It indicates **6000** rpm
